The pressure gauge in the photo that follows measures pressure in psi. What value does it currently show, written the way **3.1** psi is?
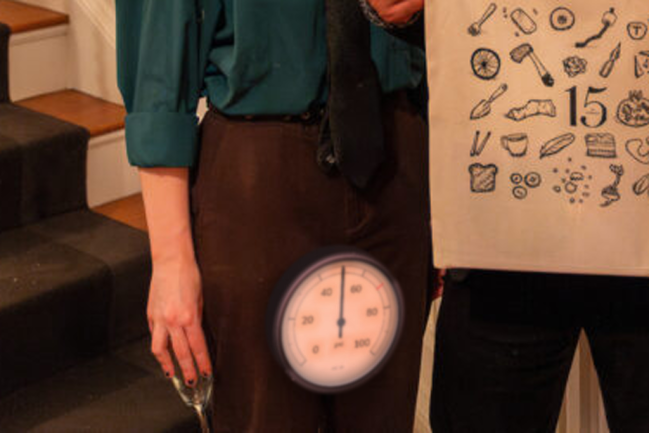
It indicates **50** psi
